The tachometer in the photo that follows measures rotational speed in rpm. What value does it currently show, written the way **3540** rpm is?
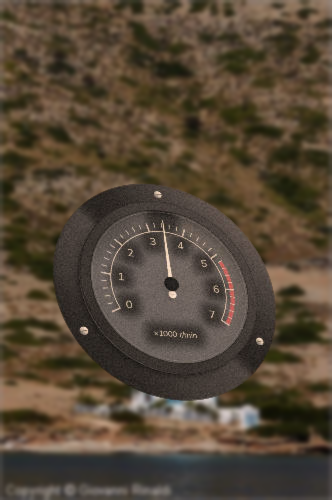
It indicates **3400** rpm
